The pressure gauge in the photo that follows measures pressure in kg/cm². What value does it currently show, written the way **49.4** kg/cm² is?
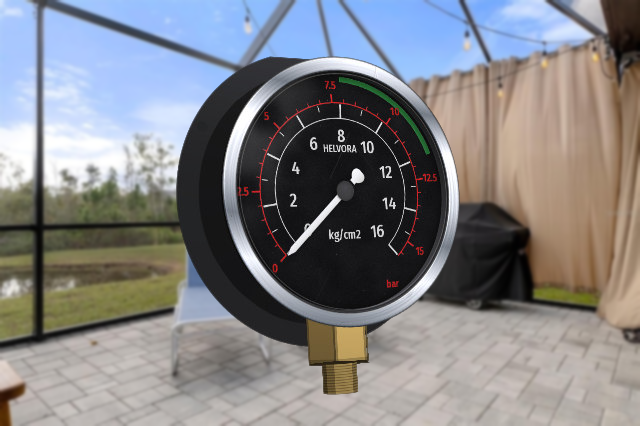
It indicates **0** kg/cm²
